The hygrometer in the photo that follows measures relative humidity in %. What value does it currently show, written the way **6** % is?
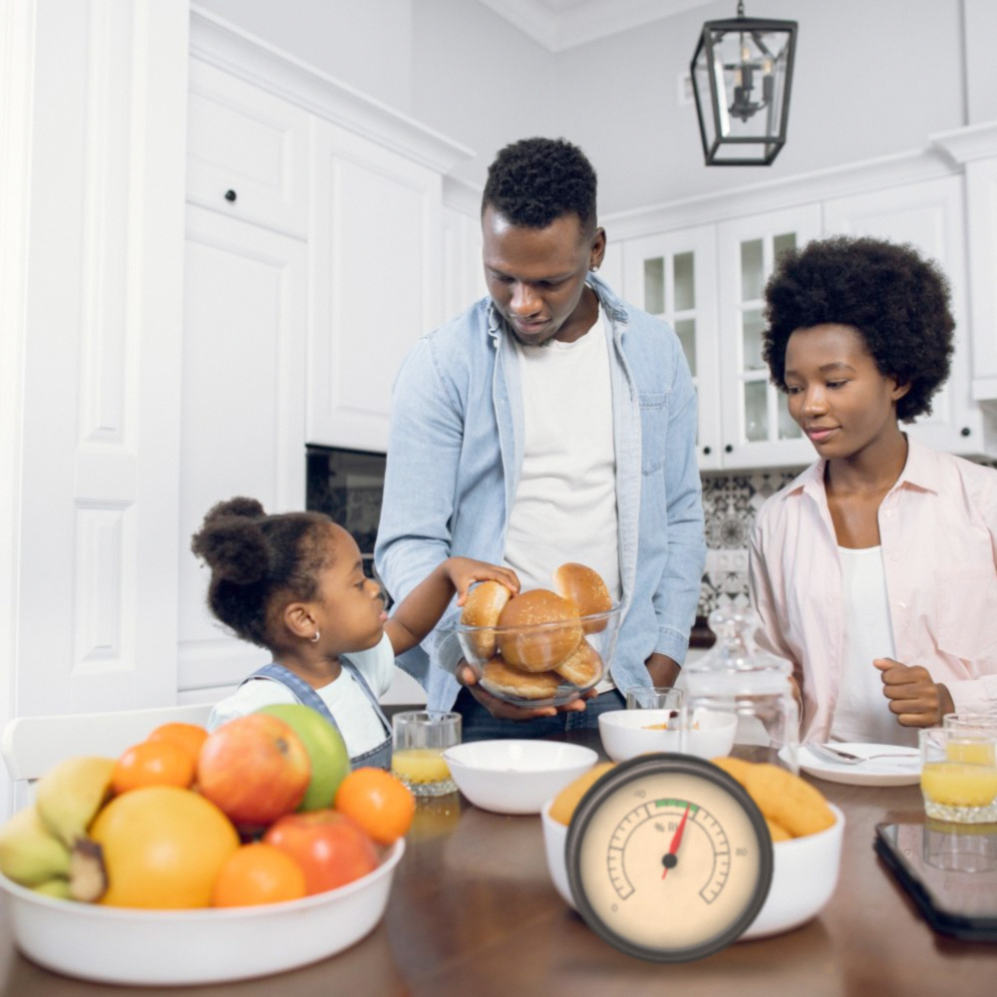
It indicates **56** %
